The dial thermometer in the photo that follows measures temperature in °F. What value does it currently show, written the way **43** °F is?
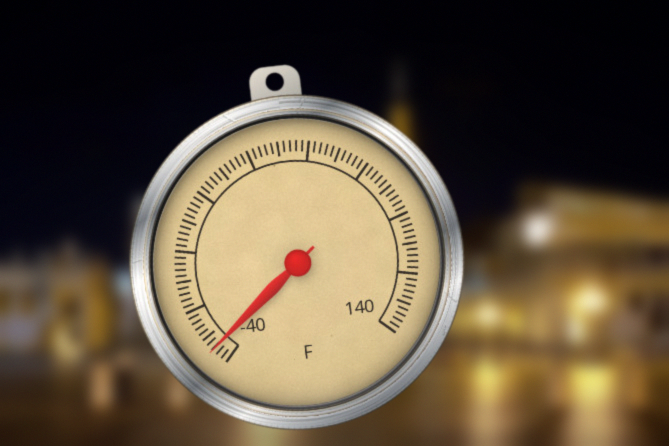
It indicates **-34** °F
